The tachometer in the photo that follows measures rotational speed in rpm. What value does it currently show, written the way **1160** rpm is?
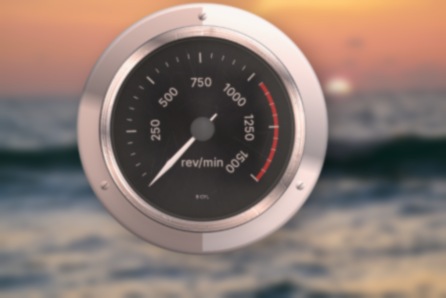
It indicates **0** rpm
